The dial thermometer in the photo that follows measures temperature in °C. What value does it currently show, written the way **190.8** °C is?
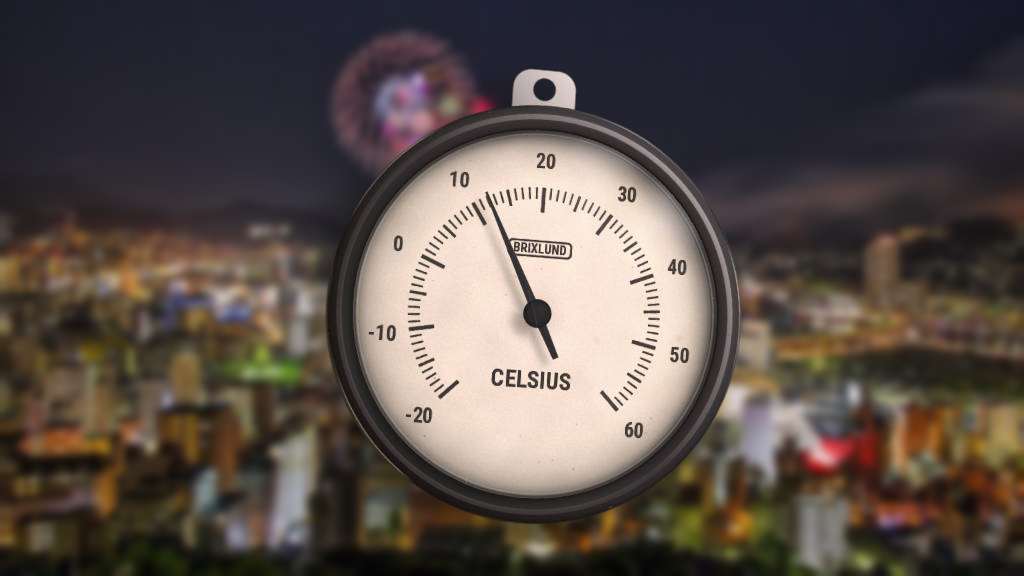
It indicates **12** °C
